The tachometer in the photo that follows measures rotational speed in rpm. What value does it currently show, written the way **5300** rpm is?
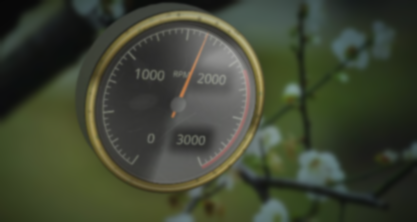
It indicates **1650** rpm
